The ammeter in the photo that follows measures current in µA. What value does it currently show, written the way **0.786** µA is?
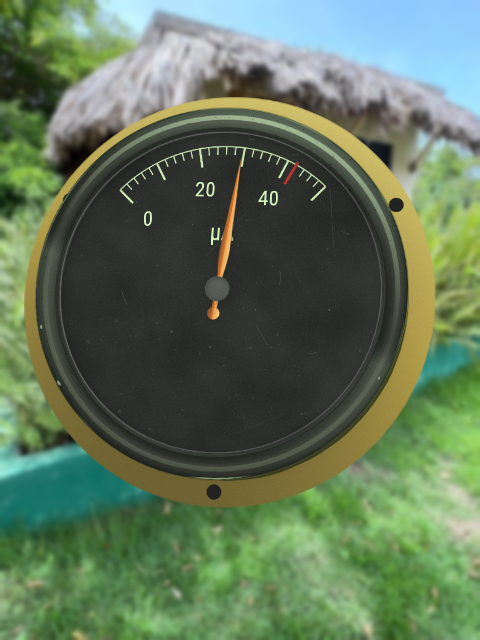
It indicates **30** µA
